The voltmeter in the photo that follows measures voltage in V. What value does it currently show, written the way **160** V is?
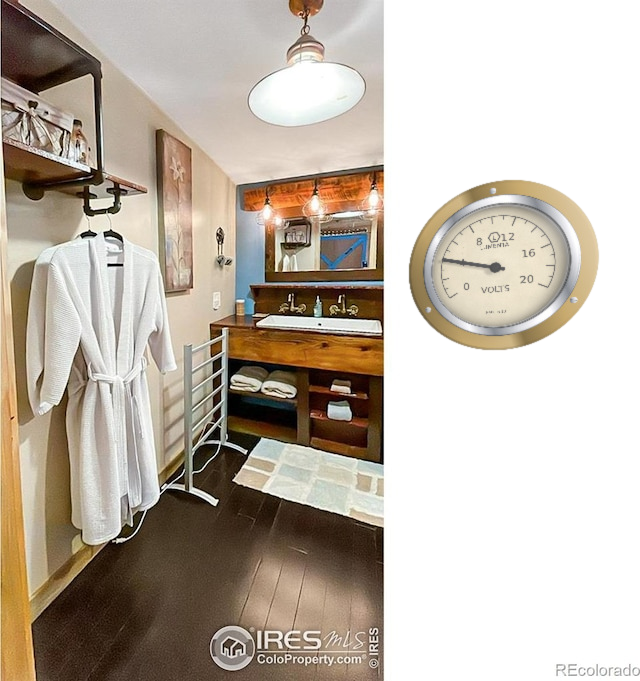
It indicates **4** V
